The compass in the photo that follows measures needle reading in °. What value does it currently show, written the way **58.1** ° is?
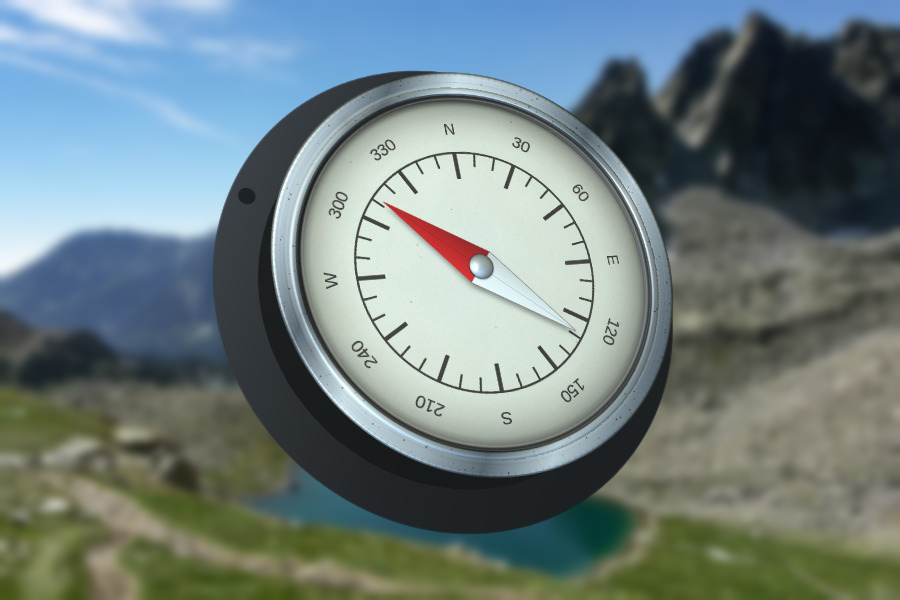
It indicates **310** °
